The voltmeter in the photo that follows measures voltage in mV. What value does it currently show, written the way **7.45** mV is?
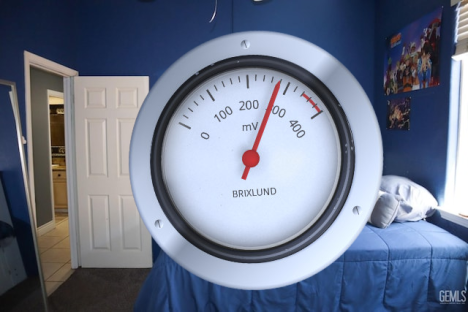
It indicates **280** mV
